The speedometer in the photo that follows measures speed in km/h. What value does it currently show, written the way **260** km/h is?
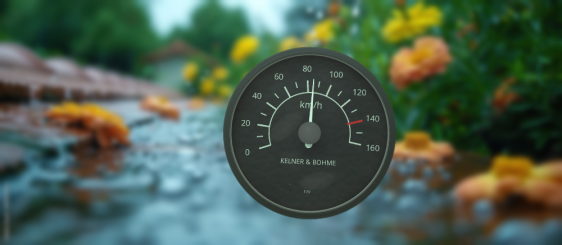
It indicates **85** km/h
